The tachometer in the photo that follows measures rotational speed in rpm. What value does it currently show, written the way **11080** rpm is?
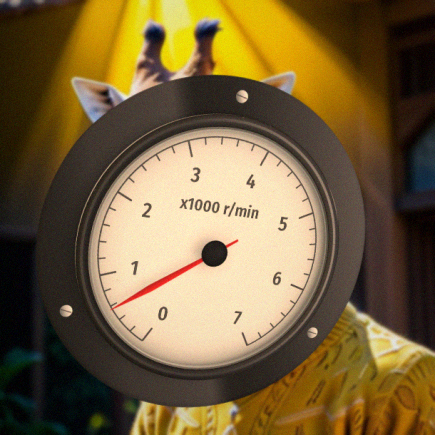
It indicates **600** rpm
